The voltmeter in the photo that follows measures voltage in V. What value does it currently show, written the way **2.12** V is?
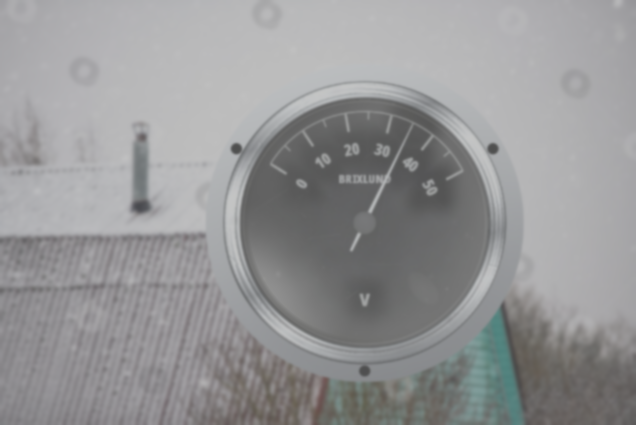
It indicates **35** V
